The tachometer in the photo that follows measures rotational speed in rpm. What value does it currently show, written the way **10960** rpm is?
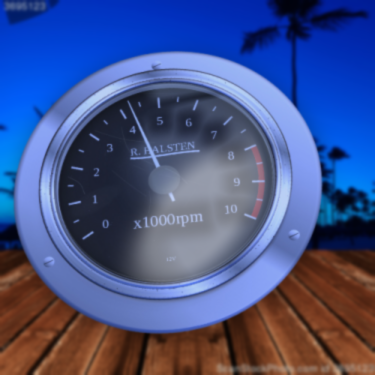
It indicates **4250** rpm
